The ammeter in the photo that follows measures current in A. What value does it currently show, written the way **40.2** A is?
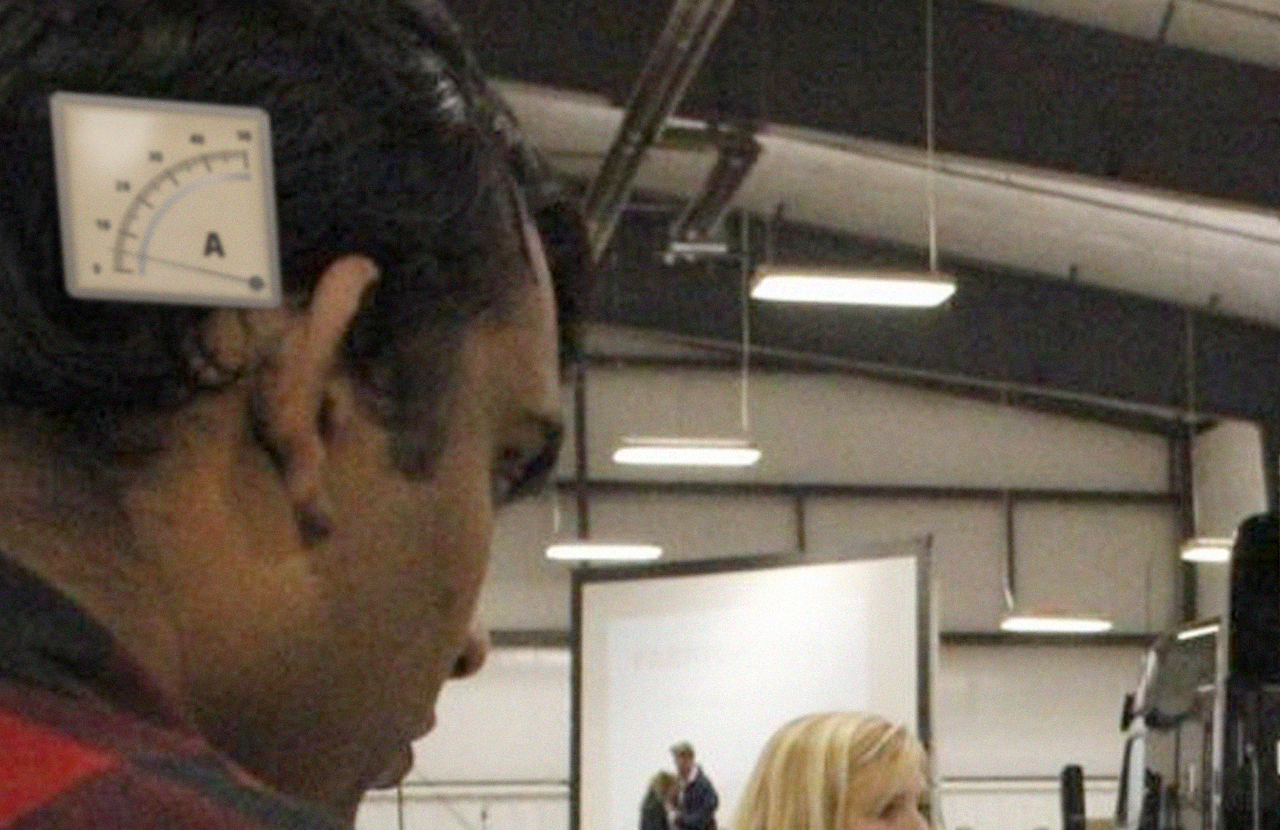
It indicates **5** A
